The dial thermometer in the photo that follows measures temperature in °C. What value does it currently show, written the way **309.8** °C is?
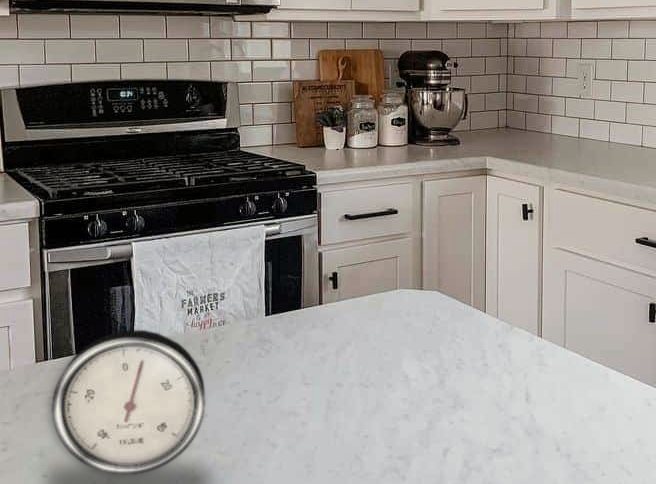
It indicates **6** °C
